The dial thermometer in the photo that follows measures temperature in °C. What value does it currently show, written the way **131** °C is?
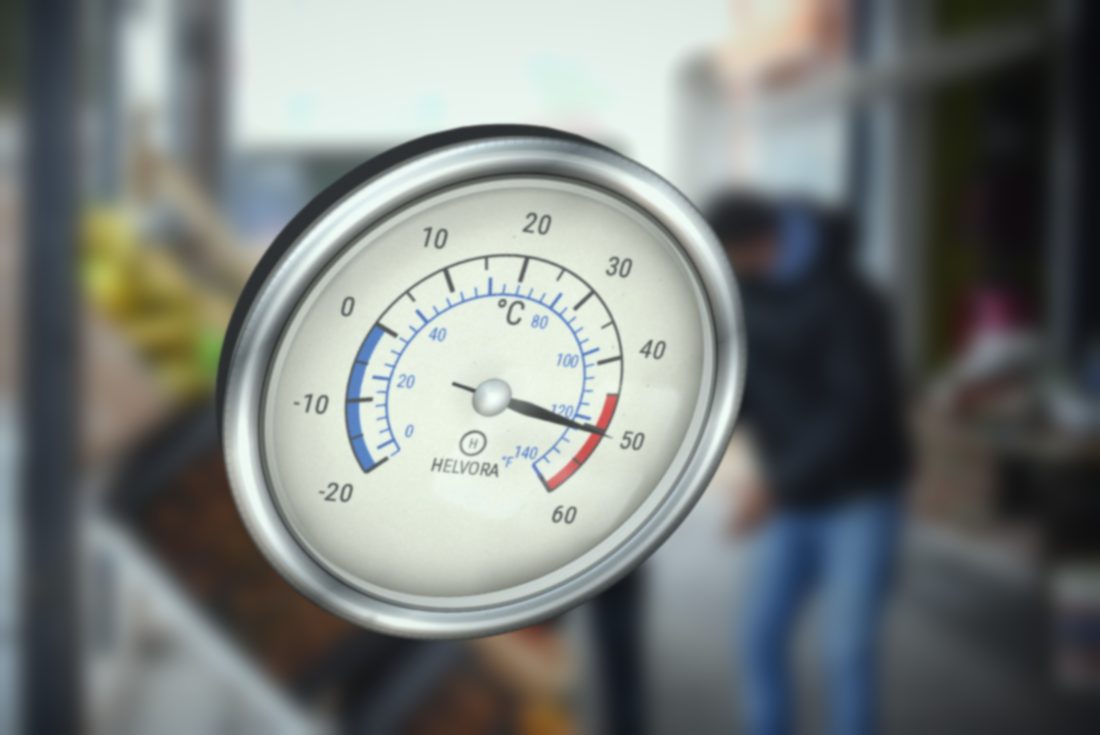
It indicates **50** °C
